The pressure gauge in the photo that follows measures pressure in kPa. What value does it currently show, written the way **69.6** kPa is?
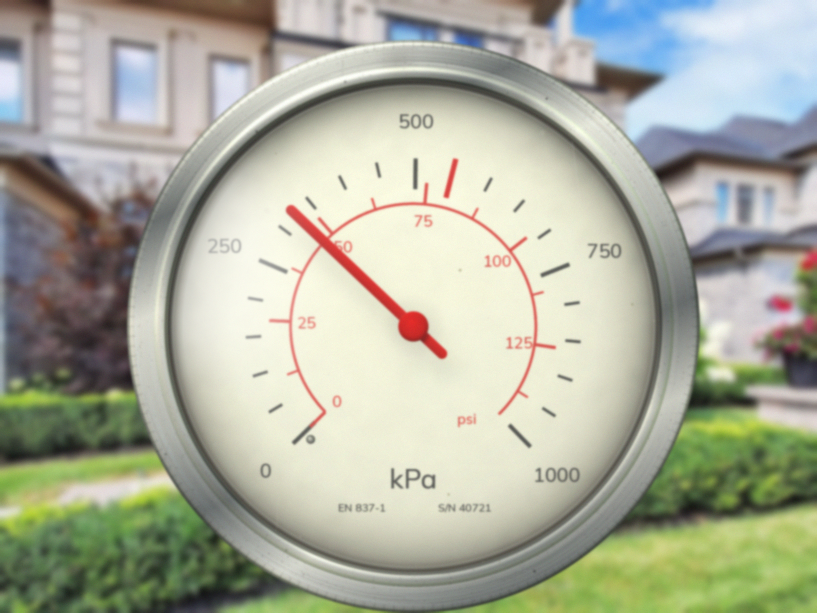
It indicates **325** kPa
